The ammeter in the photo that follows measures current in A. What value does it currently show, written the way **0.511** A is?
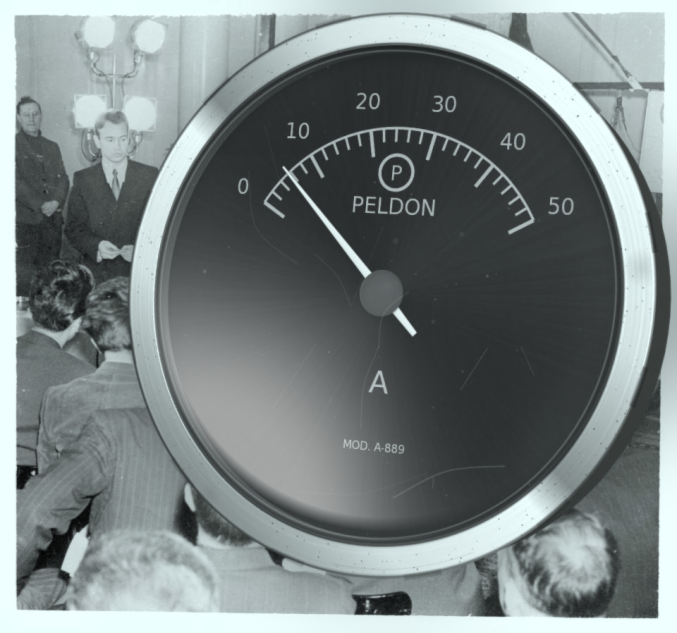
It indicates **6** A
